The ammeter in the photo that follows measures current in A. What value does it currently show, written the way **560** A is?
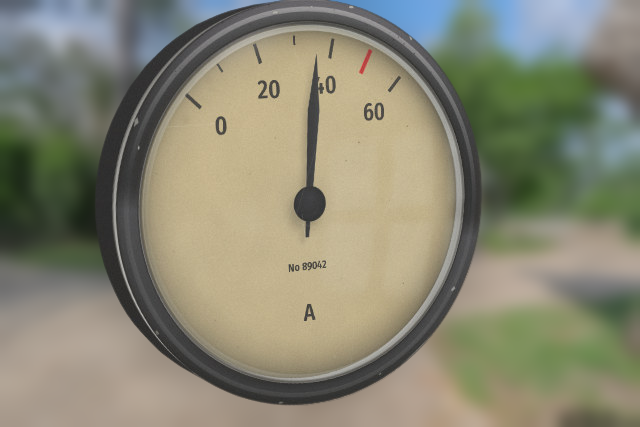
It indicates **35** A
